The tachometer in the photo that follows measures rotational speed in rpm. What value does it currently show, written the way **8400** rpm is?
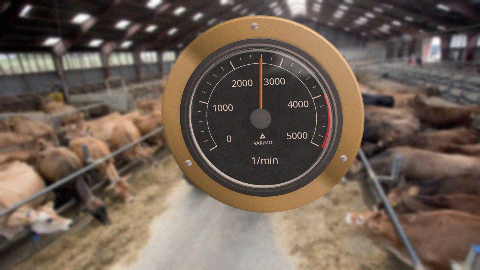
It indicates **2600** rpm
